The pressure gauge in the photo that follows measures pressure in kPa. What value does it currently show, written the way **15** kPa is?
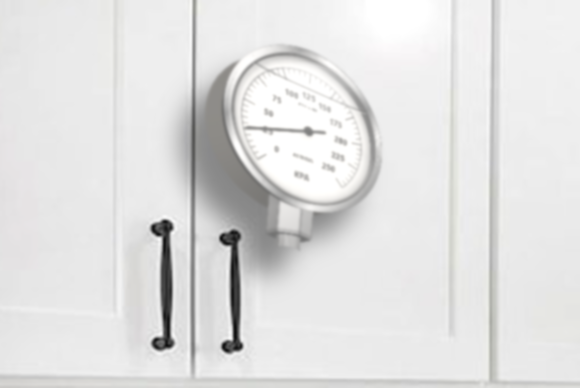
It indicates **25** kPa
